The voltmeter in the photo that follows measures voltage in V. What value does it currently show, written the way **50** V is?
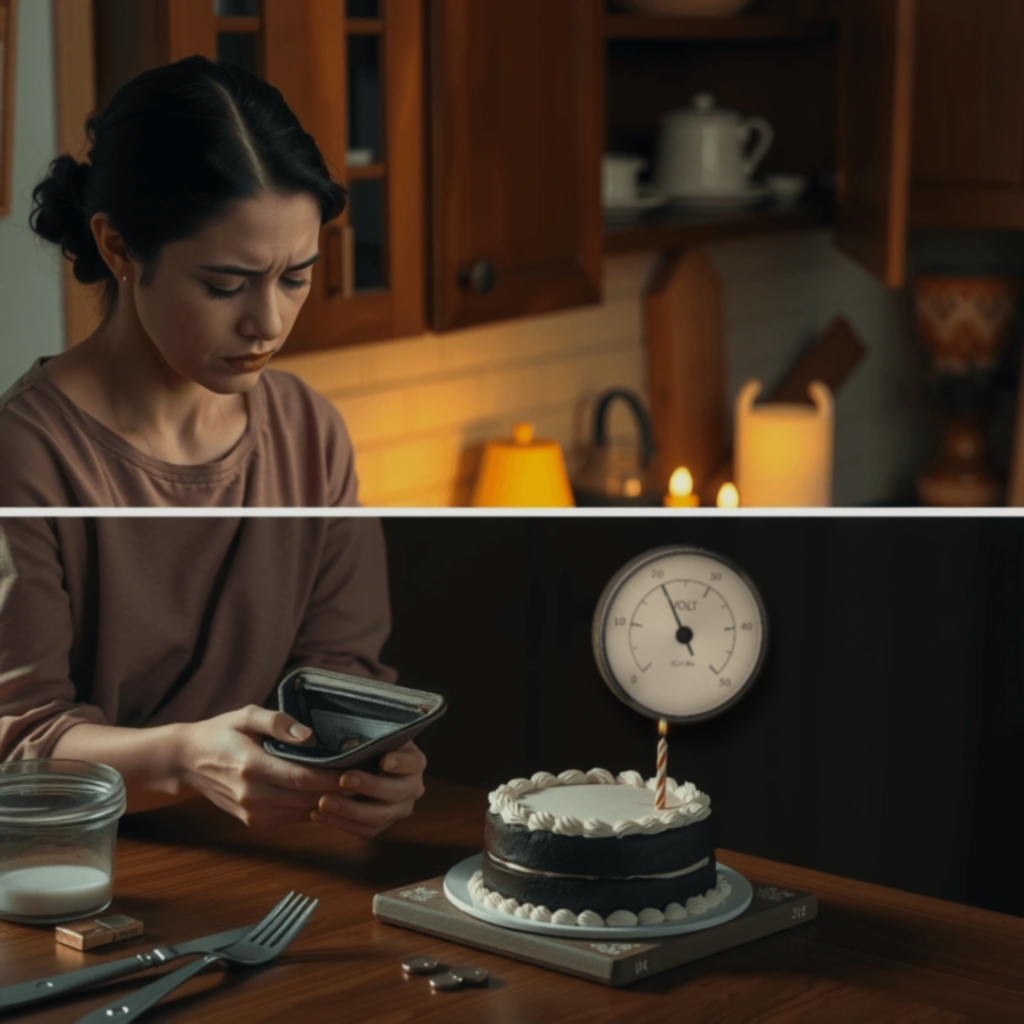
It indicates **20** V
